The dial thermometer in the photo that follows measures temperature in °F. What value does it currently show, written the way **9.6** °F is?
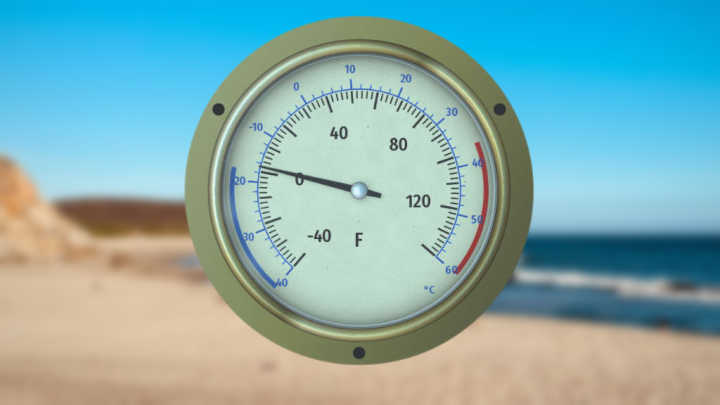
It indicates **2** °F
